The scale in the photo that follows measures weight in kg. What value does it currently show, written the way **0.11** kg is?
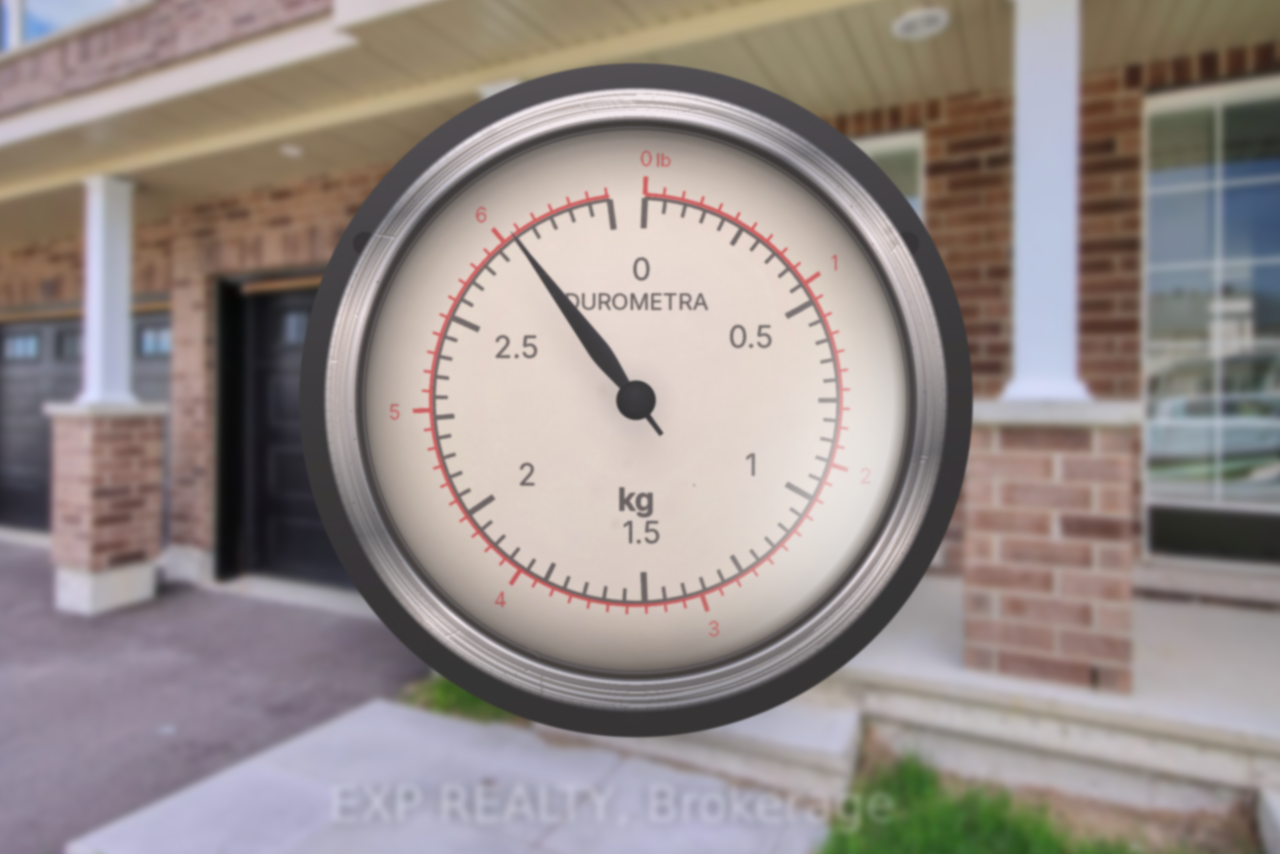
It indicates **2.75** kg
